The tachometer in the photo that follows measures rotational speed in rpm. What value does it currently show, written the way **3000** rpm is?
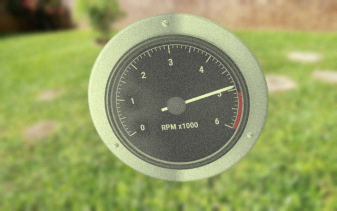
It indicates **4900** rpm
